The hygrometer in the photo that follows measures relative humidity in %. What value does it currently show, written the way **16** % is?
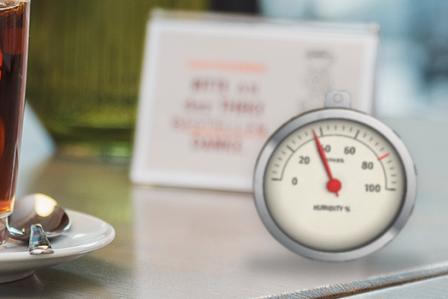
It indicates **36** %
